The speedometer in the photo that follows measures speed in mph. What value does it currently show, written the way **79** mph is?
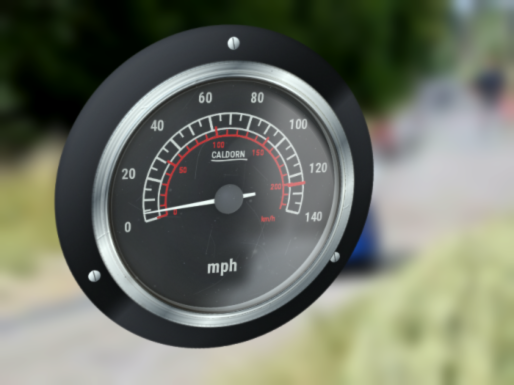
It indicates **5** mph
